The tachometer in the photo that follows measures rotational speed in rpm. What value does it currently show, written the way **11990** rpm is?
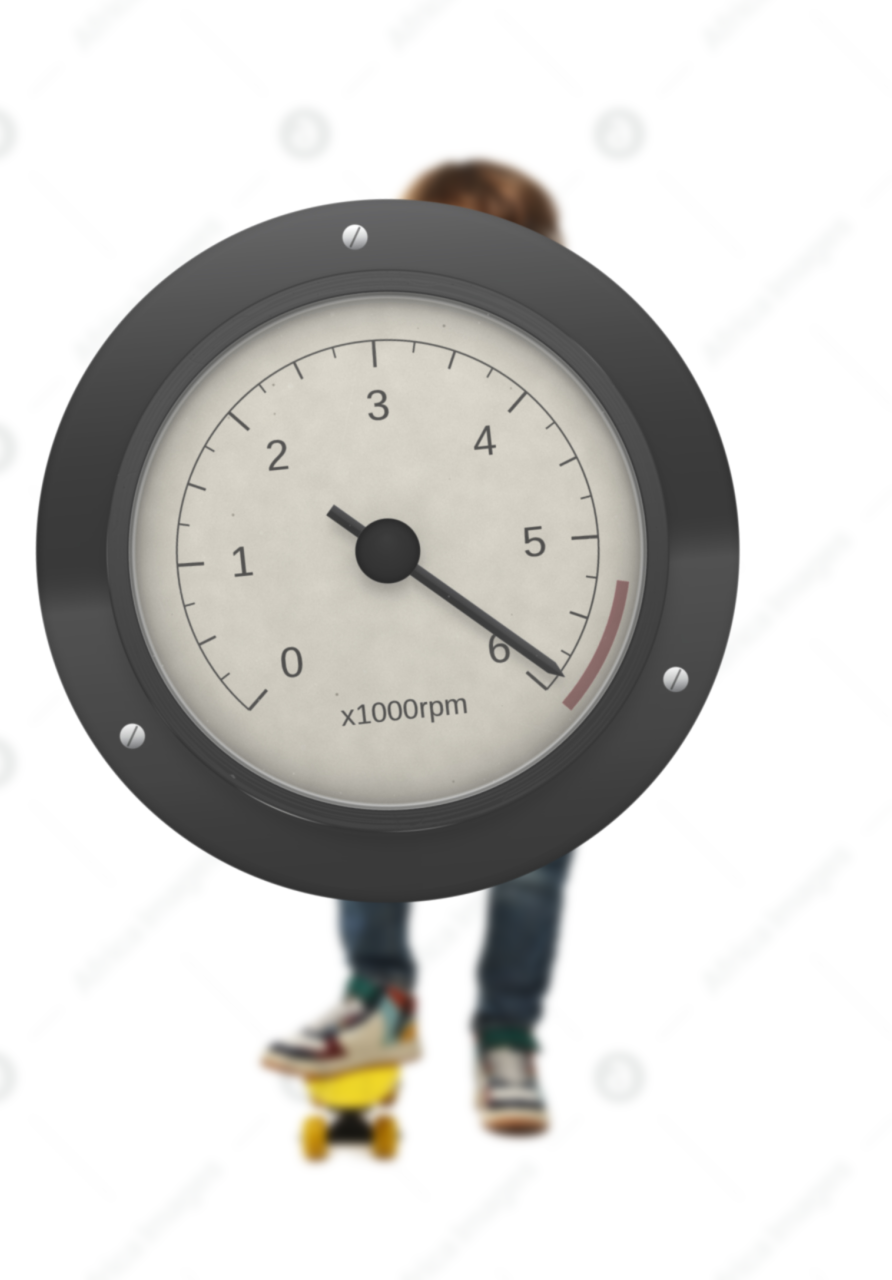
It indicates **5875** rpm
